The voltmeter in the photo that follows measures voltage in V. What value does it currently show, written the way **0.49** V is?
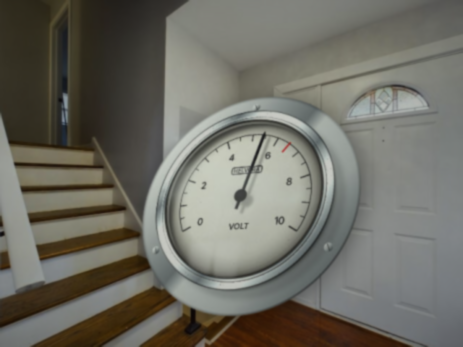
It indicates **5.5** V
